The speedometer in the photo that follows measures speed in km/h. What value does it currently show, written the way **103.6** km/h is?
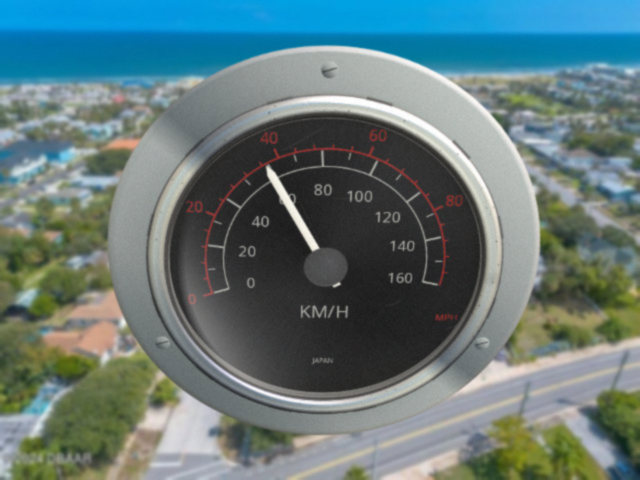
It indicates **60** km/h
